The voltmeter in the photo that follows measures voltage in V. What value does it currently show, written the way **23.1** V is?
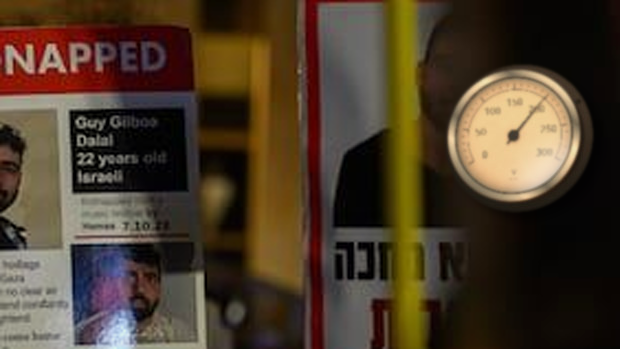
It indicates **200** V
